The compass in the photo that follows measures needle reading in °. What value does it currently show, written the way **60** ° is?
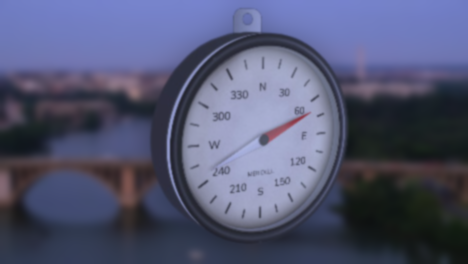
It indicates **67.5** °
